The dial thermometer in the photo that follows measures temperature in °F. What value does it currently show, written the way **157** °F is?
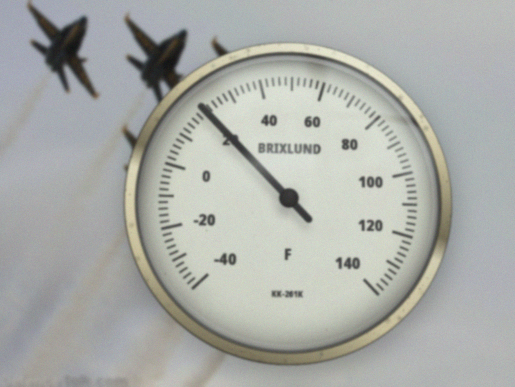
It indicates **20** °F
